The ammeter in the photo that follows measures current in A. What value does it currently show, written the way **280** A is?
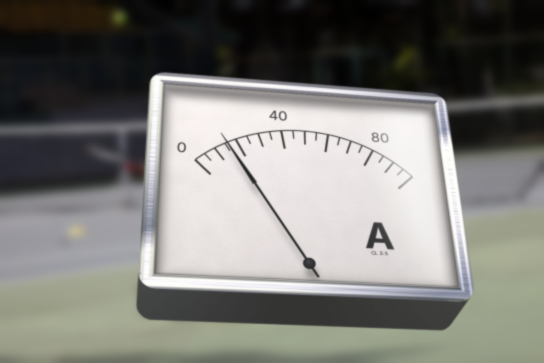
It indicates **15** A
